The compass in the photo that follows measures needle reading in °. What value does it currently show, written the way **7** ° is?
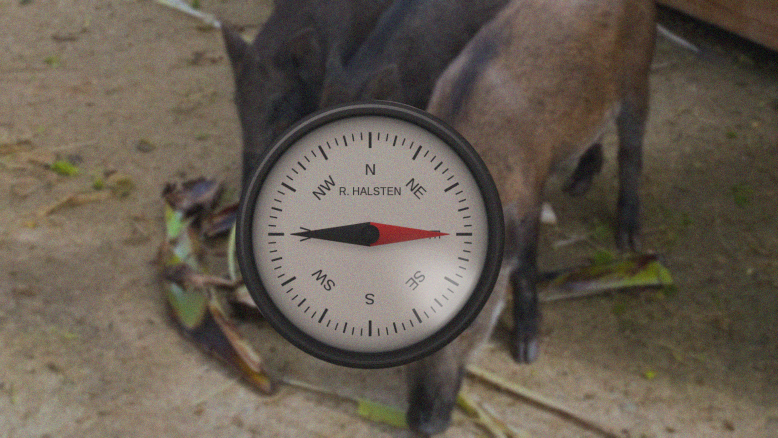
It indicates **90** °
